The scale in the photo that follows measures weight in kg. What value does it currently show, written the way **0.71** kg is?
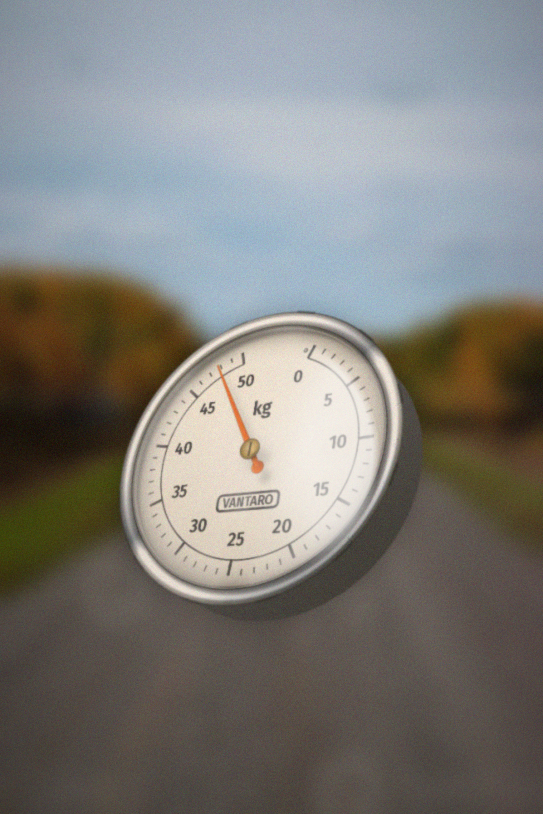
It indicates **48** kg
